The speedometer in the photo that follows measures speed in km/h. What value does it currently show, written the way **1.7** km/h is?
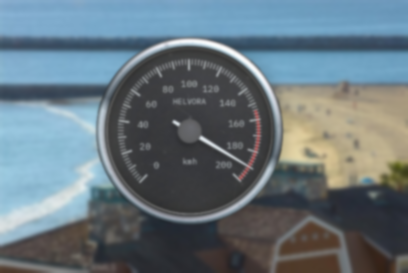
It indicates **190** km/h
